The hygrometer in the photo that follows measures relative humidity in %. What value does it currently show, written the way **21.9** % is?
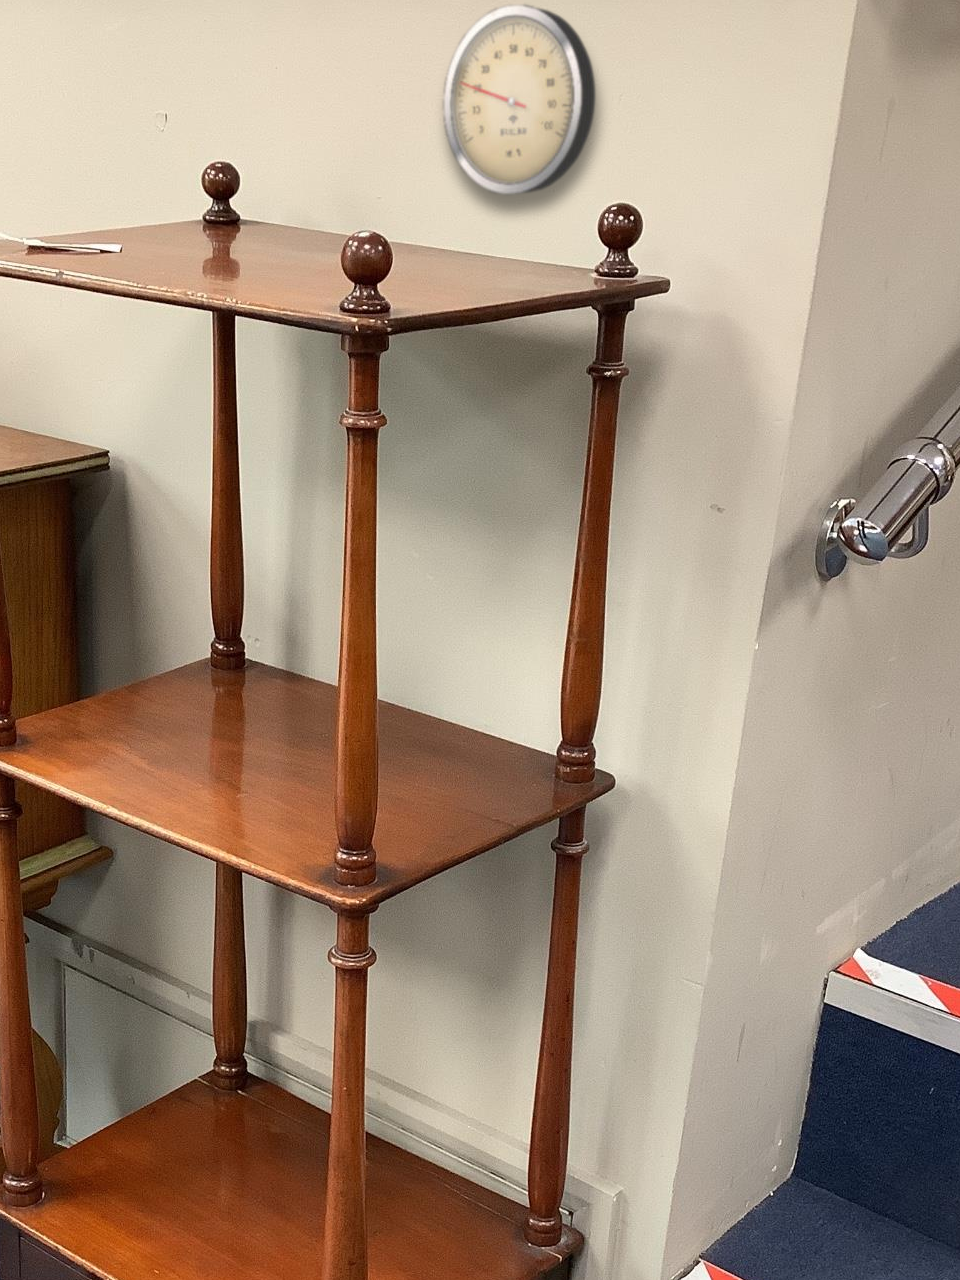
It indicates **20** %
